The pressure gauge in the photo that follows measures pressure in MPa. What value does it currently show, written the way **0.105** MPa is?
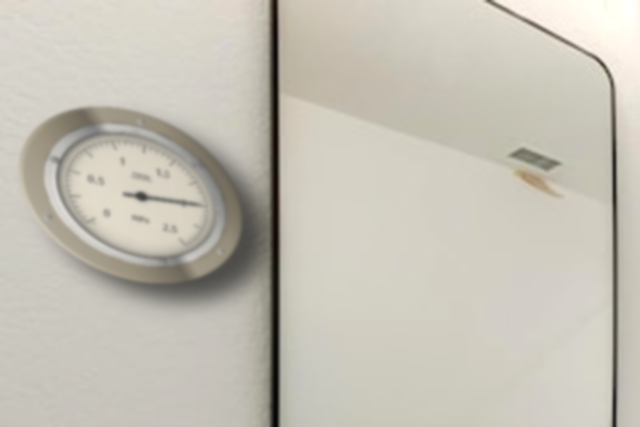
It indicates **2** MPa
